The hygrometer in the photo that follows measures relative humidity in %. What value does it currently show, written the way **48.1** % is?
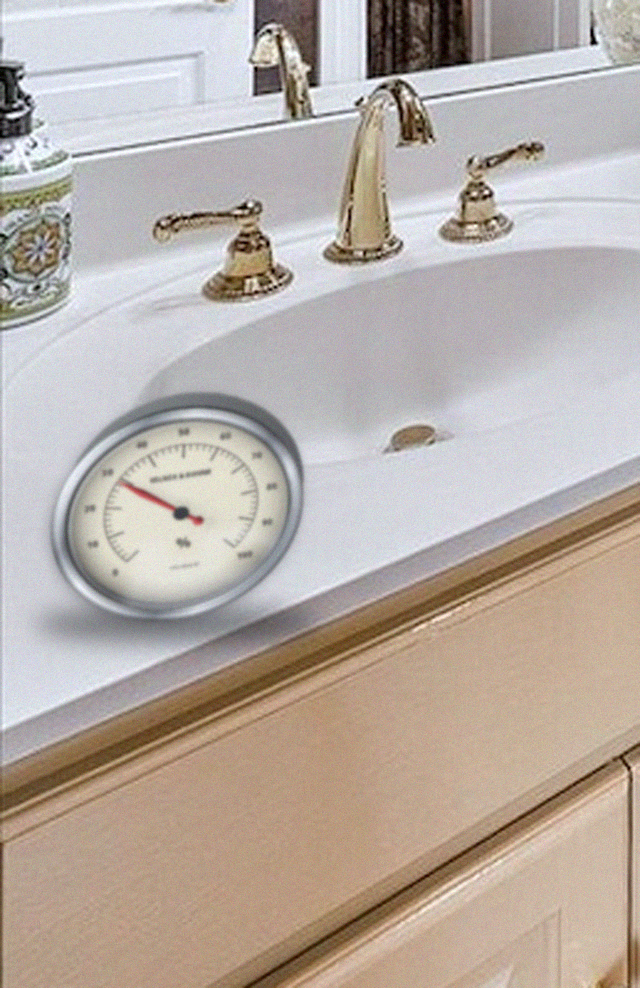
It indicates **30** %
